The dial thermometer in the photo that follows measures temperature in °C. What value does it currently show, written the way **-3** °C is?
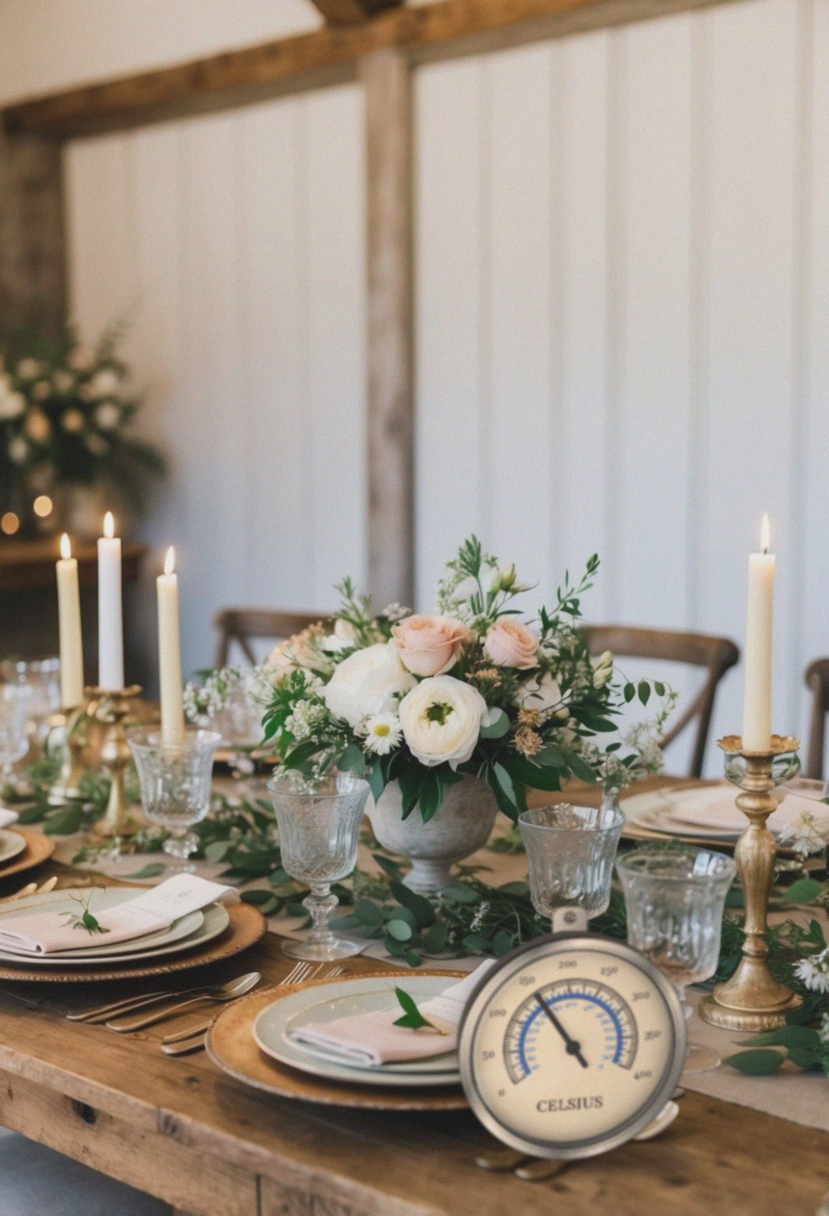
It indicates **150** °C
